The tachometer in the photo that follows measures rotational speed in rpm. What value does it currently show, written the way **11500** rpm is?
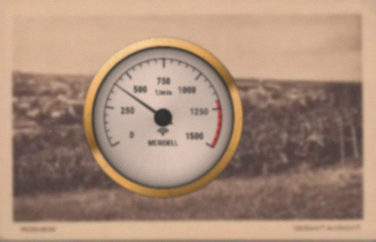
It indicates **400** rpm
